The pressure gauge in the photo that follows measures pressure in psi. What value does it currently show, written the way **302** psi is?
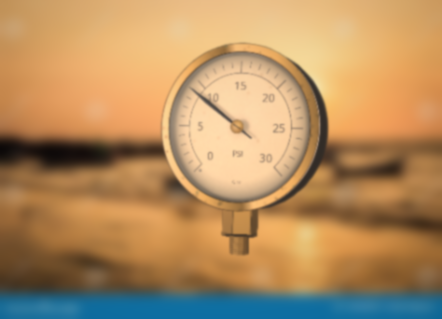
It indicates **9** psi
